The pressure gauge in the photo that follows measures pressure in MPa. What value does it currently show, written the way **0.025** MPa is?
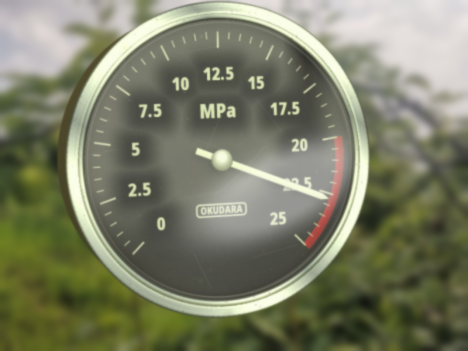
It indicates **22.75** MPa
